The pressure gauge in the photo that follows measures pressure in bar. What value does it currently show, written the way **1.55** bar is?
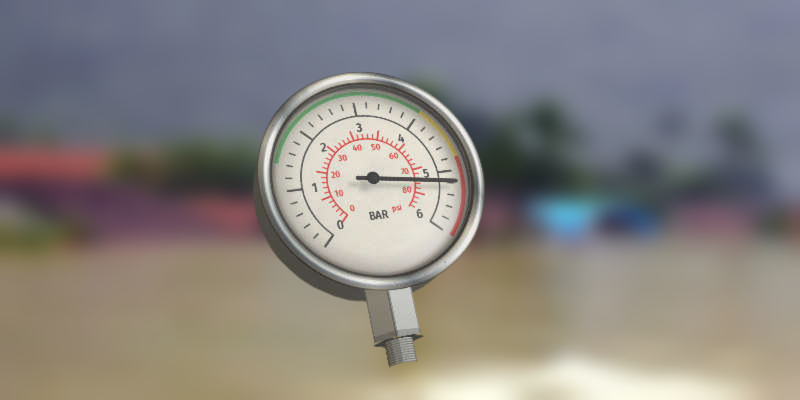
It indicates **5.2** bar
